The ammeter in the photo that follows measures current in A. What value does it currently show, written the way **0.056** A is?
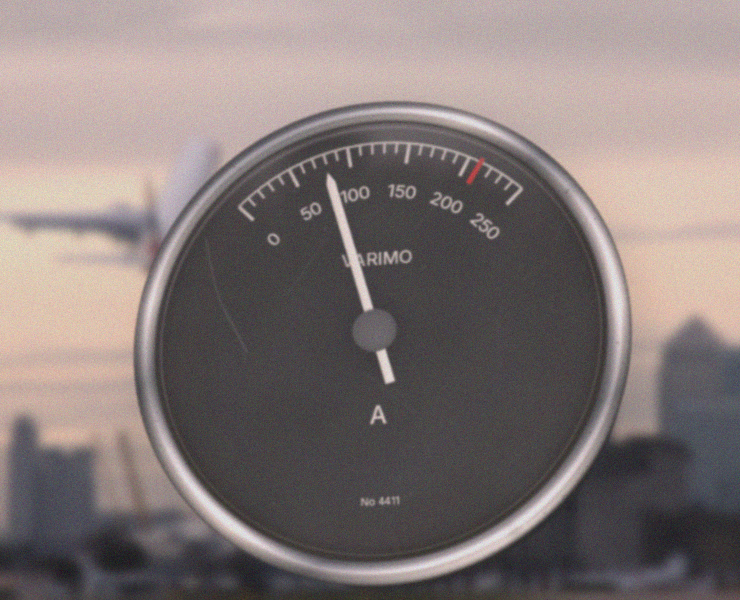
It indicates **80** A
